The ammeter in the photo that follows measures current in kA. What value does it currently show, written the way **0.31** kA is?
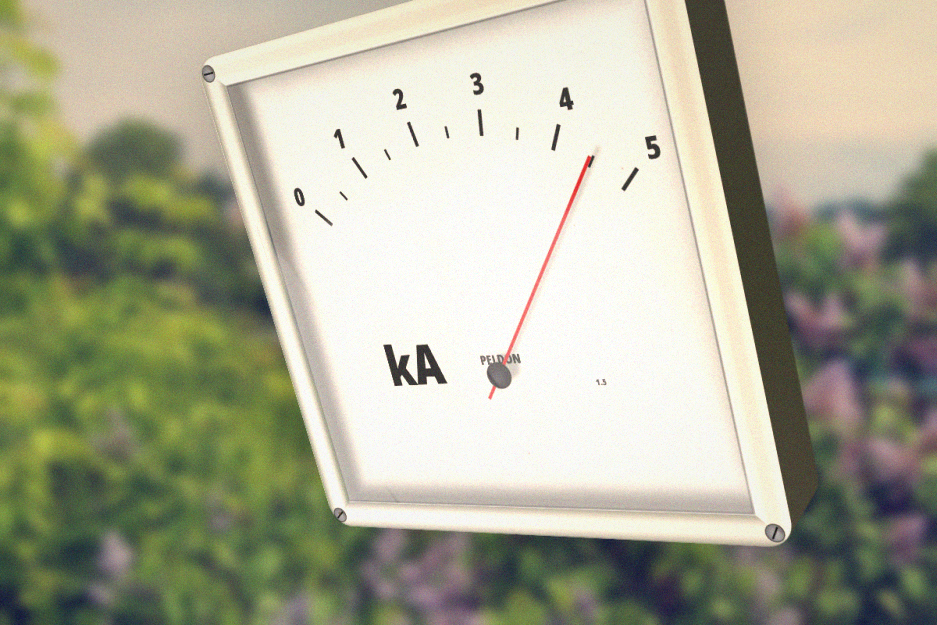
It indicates **4.5** kA
